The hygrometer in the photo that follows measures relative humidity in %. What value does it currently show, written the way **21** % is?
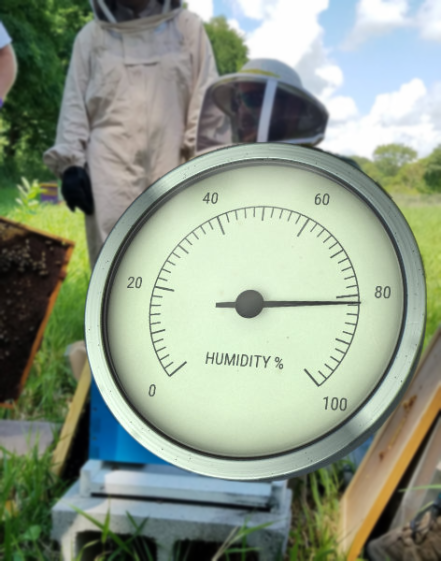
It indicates **82** %
